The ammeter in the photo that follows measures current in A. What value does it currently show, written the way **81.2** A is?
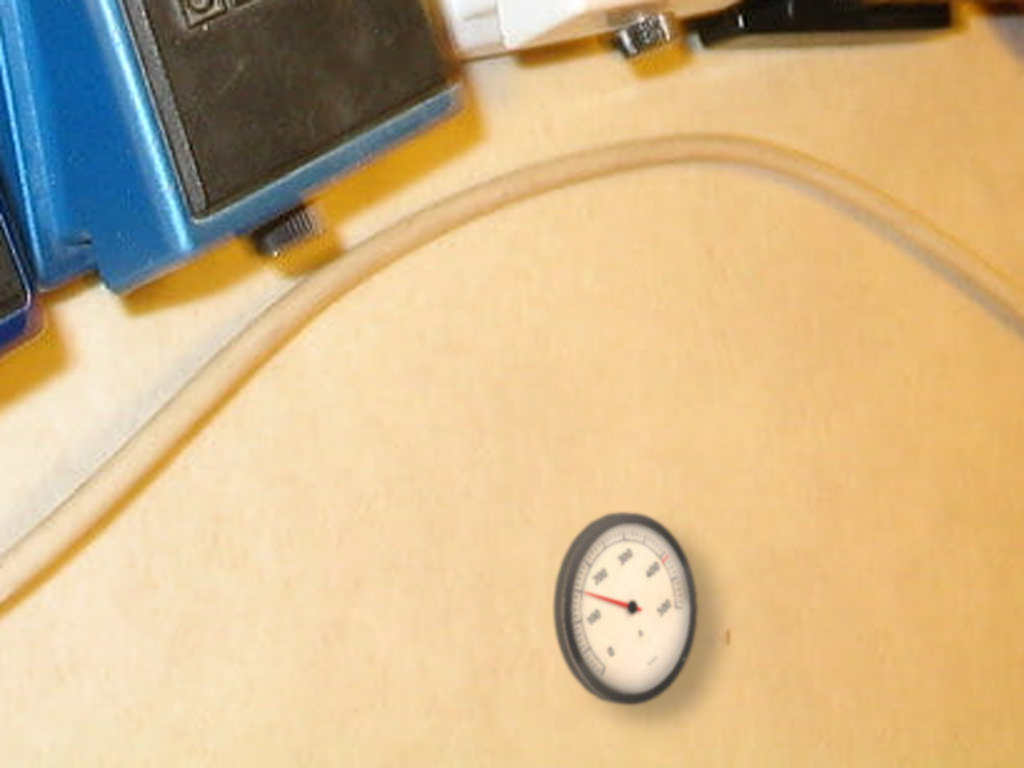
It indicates **150** A
